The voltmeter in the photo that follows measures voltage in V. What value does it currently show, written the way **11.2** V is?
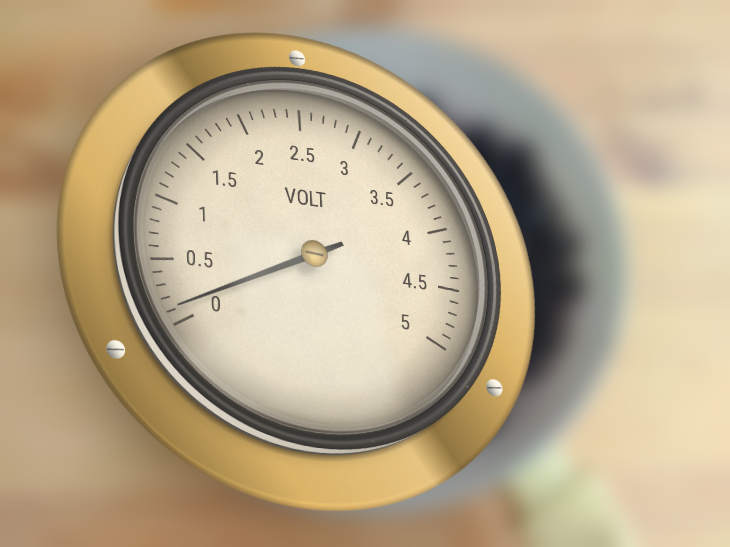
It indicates **0.1** V
